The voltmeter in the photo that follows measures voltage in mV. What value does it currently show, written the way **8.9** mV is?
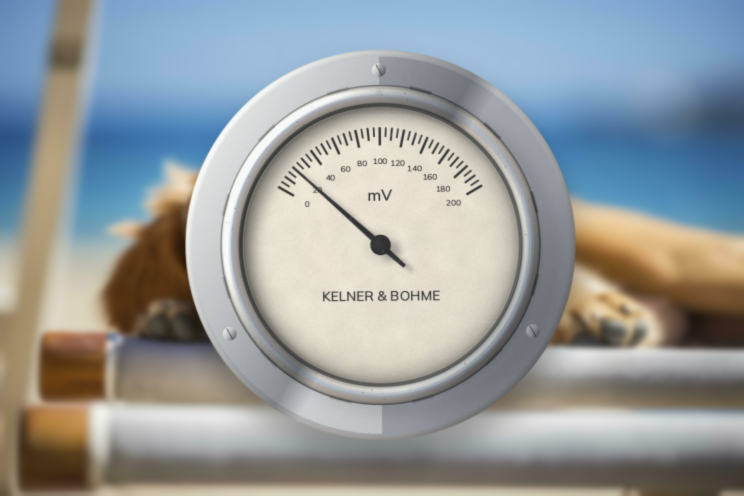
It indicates **20** mV
